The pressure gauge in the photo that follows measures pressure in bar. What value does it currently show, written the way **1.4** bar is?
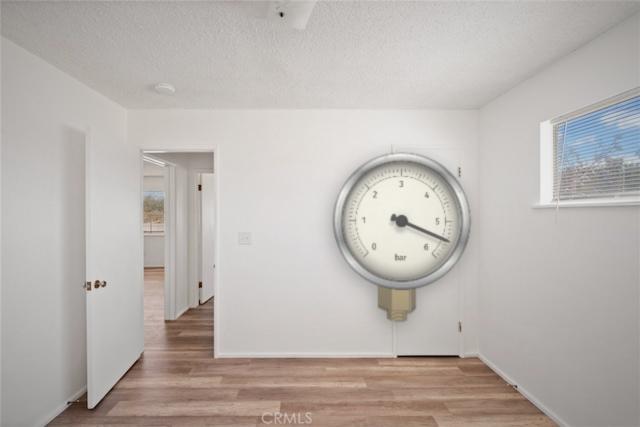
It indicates **5.5** bar
